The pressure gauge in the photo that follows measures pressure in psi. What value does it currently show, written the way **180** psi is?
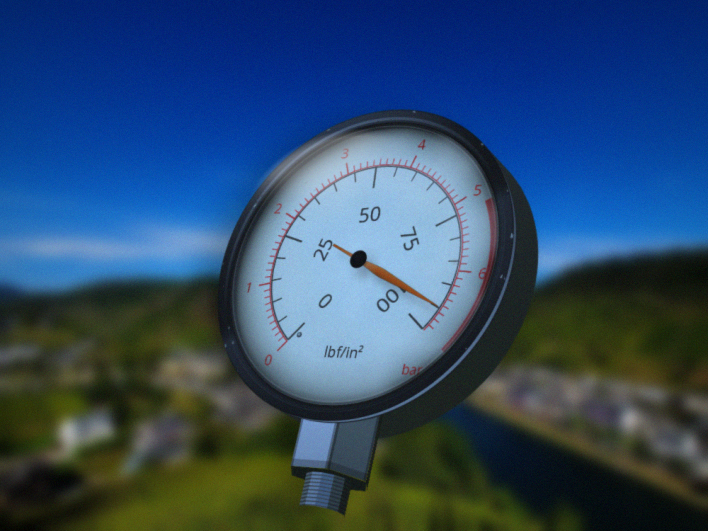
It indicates **95** psi
